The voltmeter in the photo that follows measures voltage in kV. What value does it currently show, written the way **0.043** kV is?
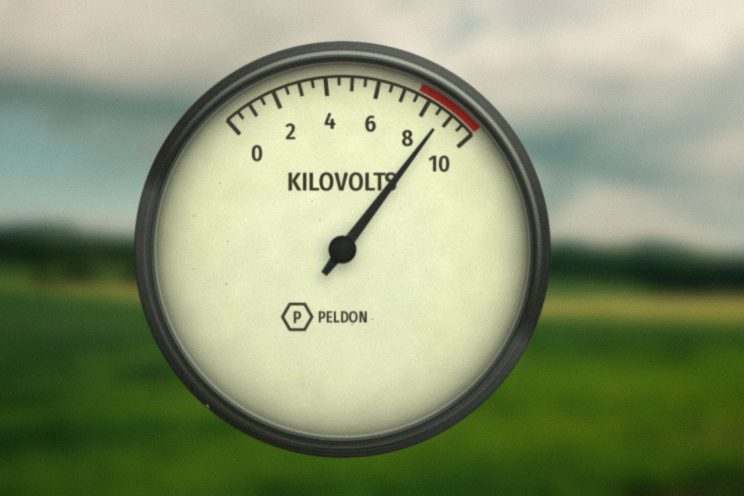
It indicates **8.75** kV
